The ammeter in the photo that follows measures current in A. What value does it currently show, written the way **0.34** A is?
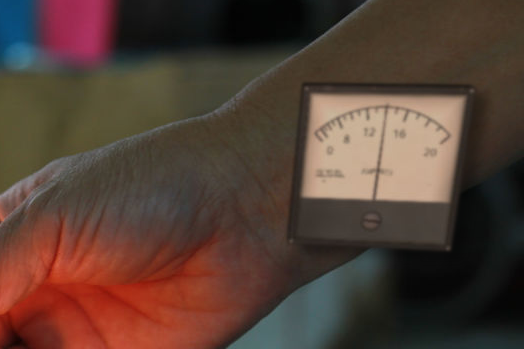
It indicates **14** A
